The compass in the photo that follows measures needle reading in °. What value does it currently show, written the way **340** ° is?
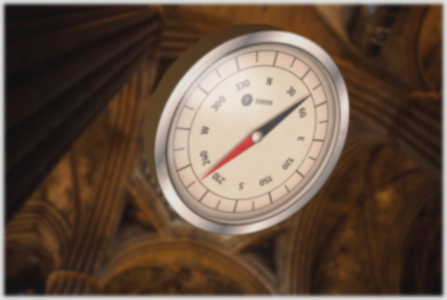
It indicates **225** °
